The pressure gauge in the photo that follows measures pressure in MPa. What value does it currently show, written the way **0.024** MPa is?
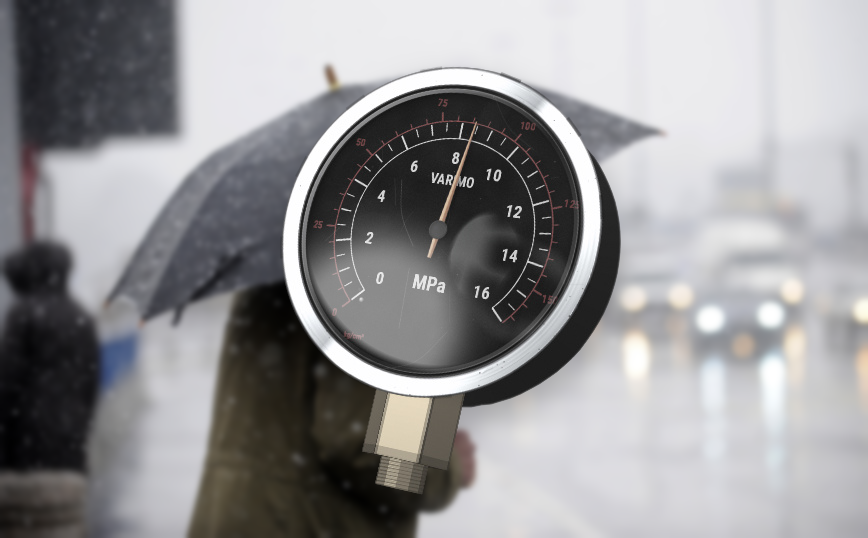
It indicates **8.5** MPa
